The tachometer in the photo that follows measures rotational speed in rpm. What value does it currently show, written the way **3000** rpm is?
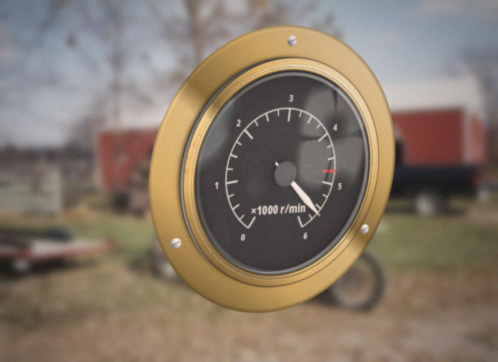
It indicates **5625** rpm
